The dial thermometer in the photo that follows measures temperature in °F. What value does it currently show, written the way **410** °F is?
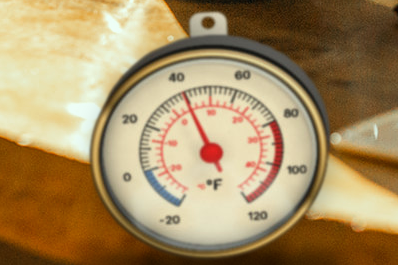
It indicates **40** °F
